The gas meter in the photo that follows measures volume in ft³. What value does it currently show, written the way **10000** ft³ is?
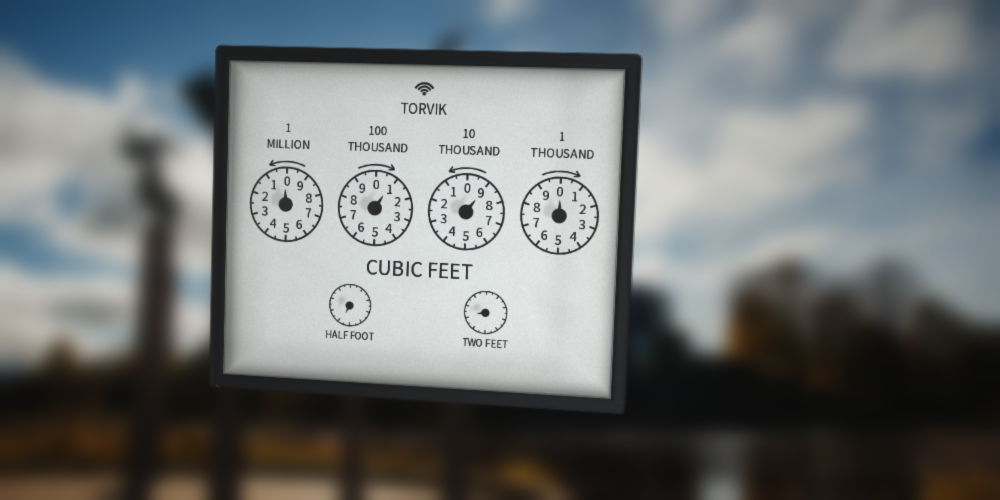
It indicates **9000** ft³
